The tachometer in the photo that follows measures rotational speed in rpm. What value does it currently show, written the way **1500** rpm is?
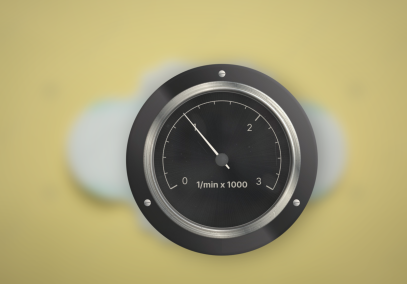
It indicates **1000** rpm
